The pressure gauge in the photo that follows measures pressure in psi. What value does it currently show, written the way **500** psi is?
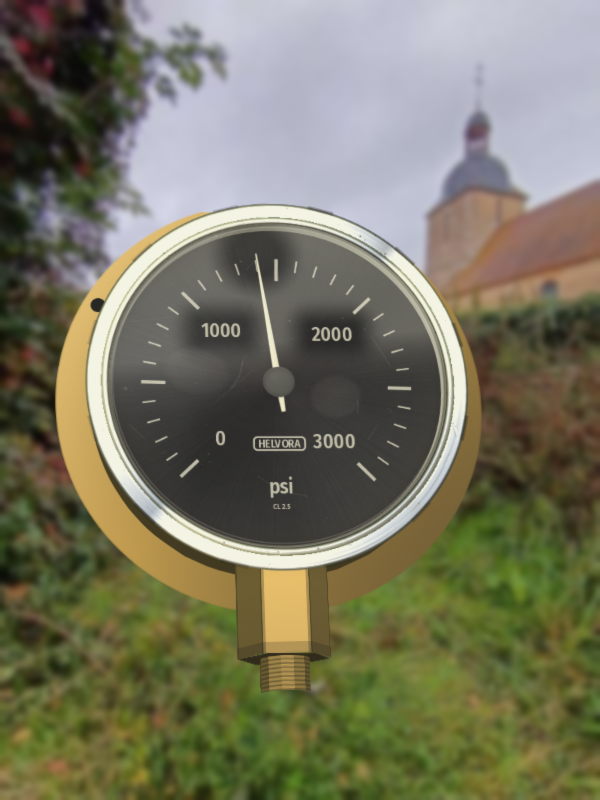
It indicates **1400** psi
